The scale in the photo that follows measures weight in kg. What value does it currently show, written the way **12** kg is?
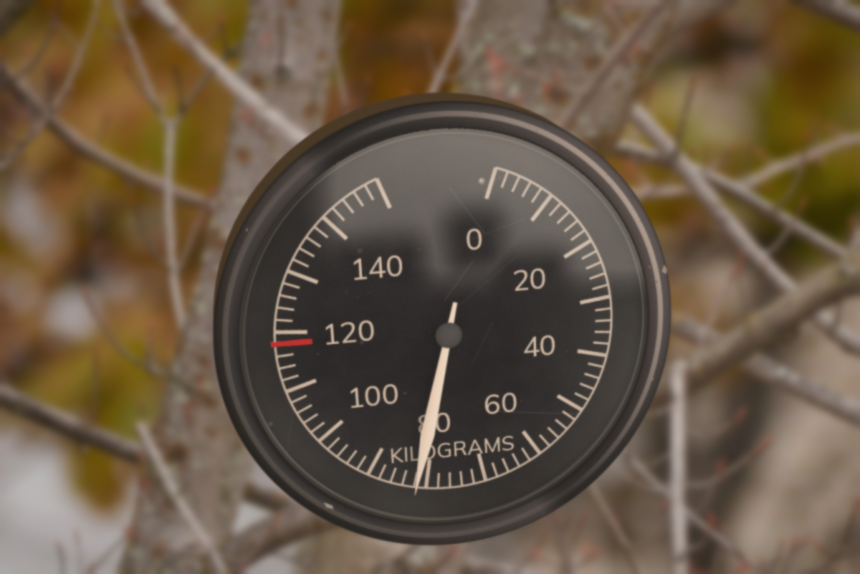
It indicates **82** kg
